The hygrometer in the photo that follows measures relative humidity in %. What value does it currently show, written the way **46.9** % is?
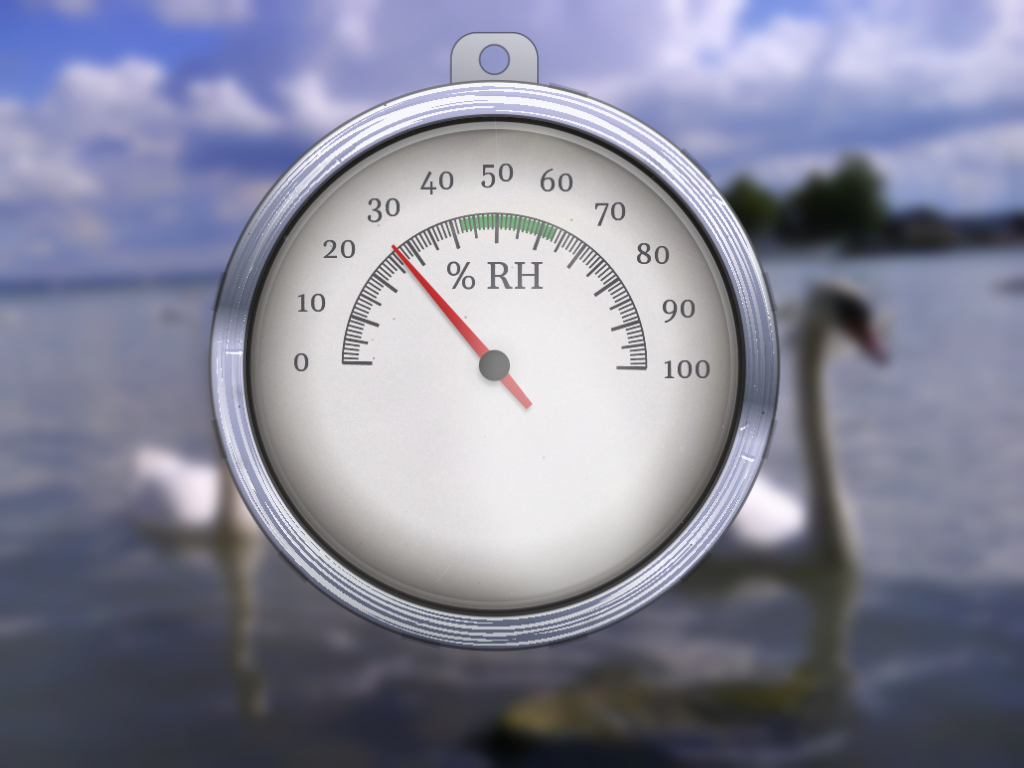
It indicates **27** %
